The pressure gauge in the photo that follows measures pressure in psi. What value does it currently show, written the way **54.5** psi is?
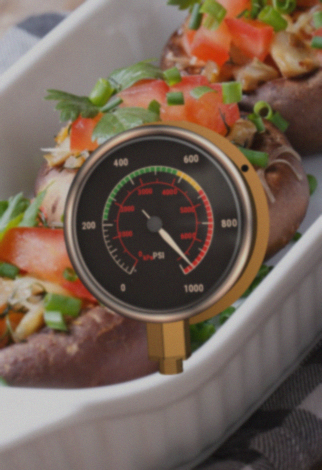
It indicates **960** psi
